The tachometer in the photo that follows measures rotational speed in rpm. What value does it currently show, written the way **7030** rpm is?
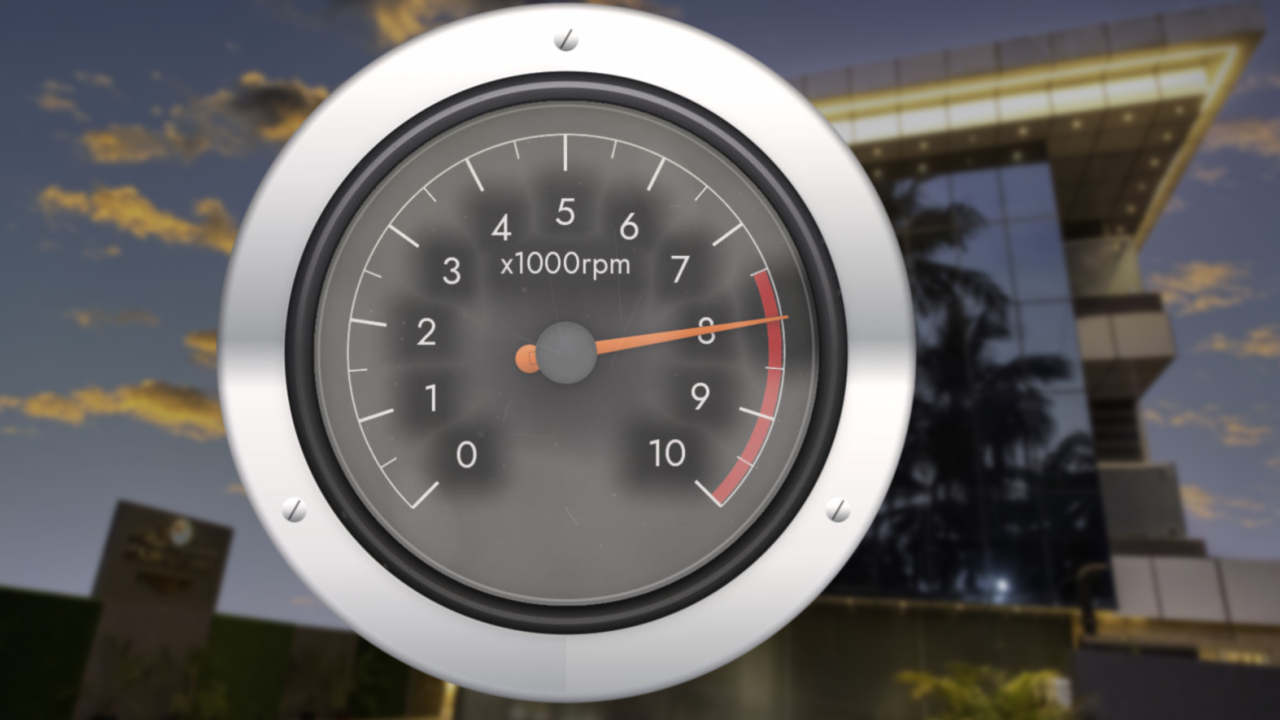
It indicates **8000** rpm
